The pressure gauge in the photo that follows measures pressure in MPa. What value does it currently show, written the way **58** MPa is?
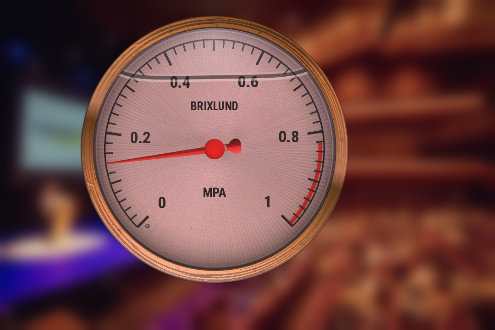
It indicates **0.14** MPa
